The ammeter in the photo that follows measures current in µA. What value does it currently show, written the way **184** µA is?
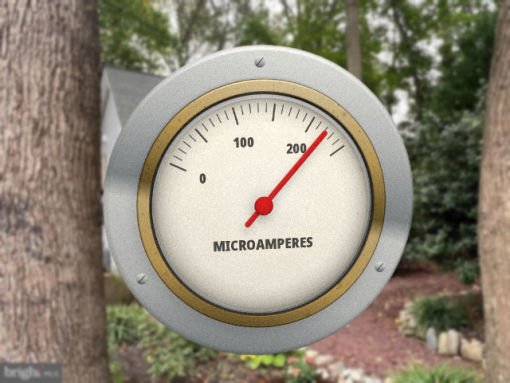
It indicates **220** µA
